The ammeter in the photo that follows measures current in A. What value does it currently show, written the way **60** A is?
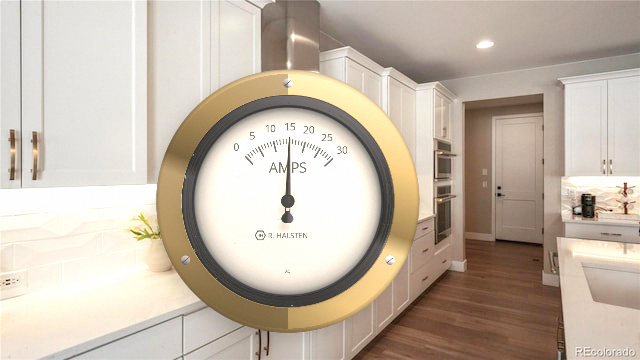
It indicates **15** A
